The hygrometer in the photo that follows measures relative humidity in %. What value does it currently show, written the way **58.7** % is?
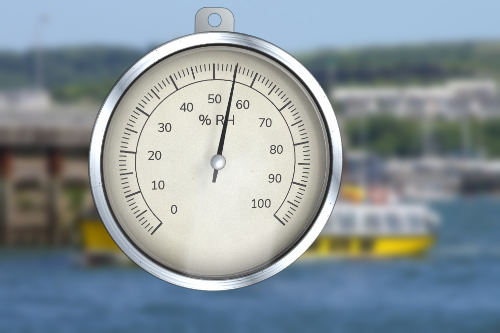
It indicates **55** %
